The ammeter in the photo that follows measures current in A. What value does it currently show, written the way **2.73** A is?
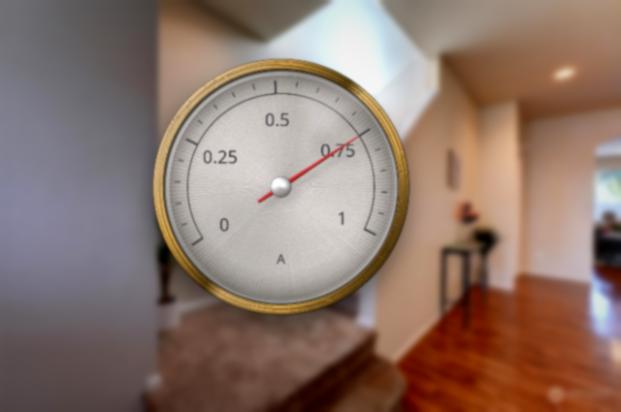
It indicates **0.75** A
